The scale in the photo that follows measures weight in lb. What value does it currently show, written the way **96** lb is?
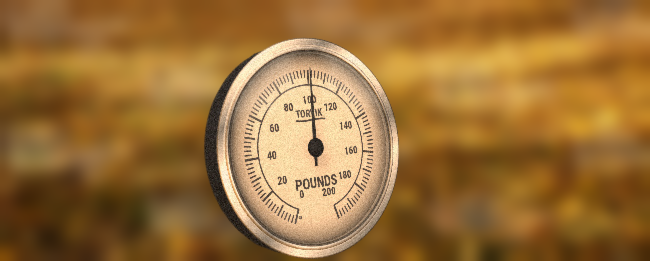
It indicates **100** lb
